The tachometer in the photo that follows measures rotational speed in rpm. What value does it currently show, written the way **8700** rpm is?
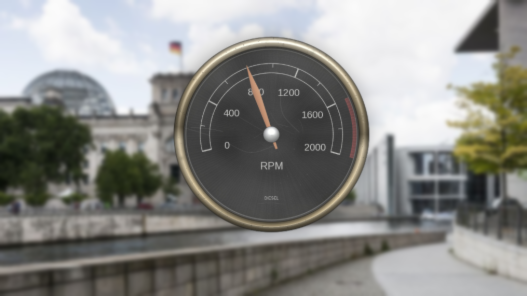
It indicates **800** rpm
